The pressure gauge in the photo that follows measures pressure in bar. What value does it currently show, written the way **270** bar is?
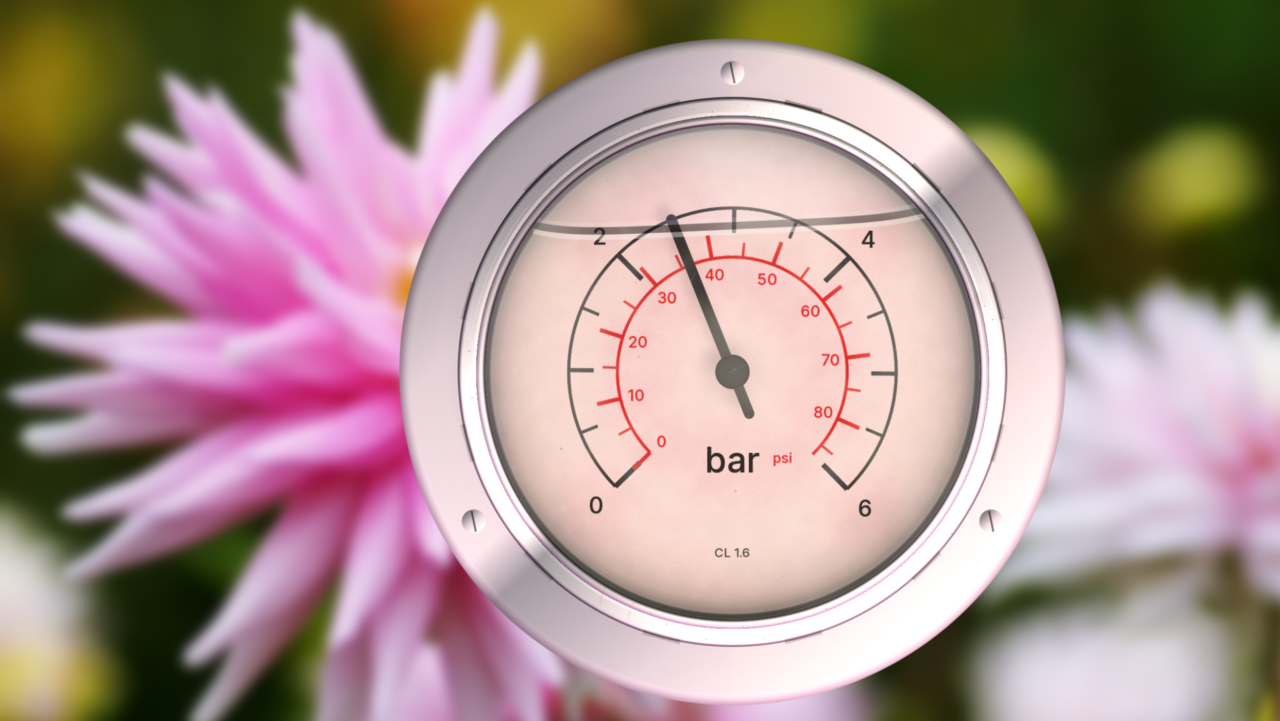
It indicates **2.5** bar
